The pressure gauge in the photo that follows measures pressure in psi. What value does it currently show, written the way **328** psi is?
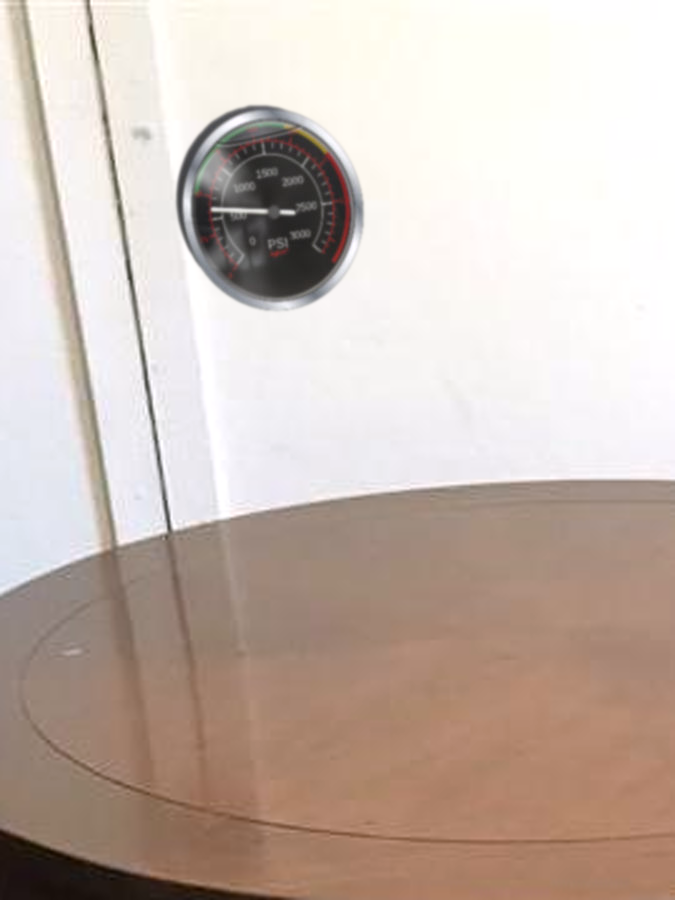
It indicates **600** psi
